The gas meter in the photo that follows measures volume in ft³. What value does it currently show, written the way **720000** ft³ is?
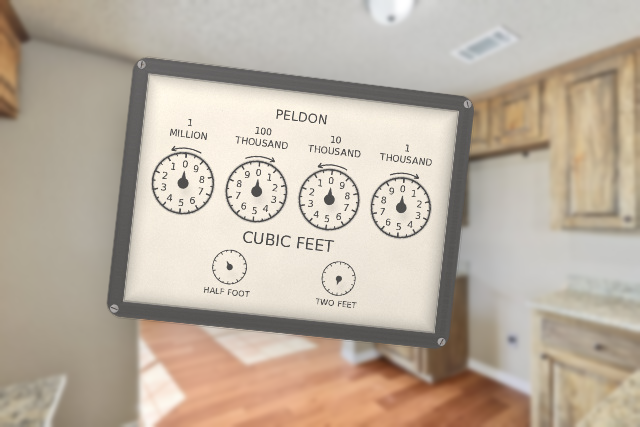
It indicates **0** ft³
